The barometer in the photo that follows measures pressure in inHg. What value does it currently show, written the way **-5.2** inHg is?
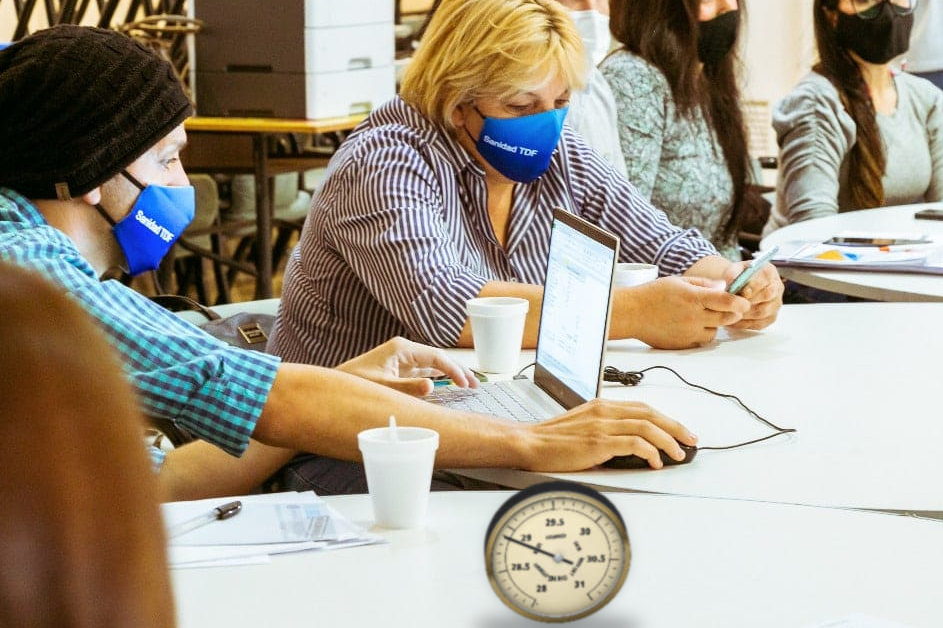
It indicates **28.9** inHg
